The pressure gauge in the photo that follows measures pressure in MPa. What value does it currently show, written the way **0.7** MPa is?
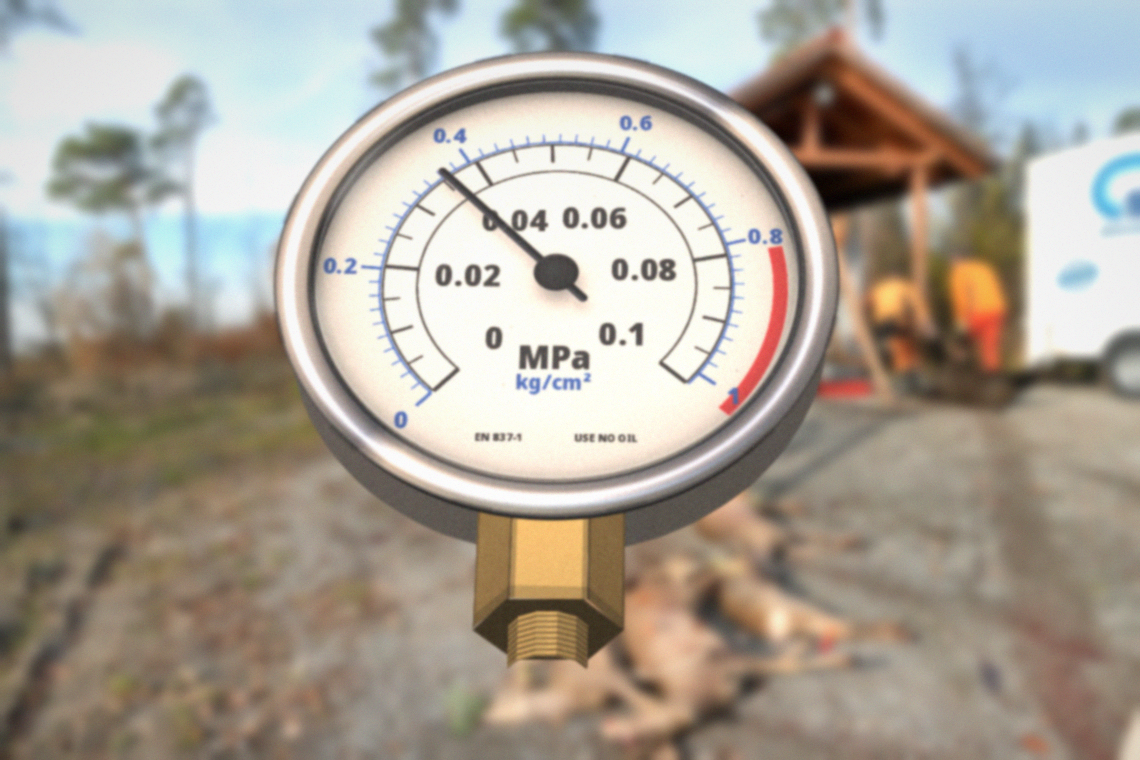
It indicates **0.035** MPa
